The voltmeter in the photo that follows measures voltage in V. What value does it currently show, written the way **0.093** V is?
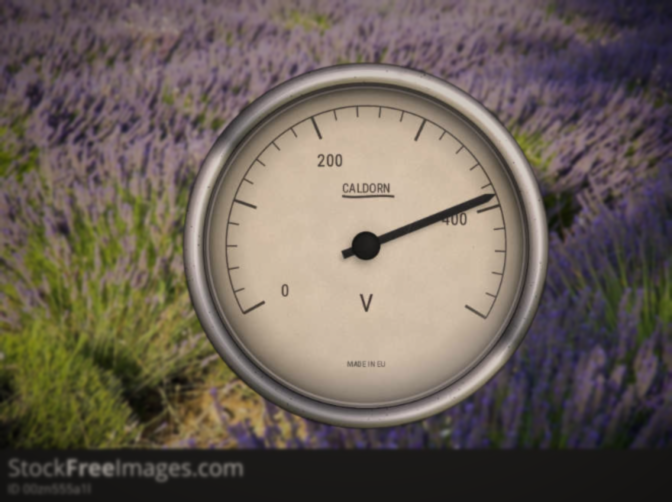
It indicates **390** V
